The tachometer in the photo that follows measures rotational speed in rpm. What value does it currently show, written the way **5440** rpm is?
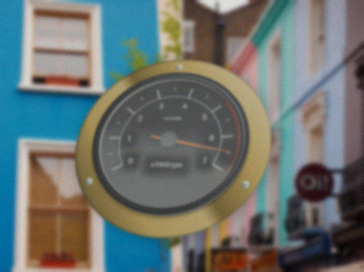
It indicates **6500** rpm
